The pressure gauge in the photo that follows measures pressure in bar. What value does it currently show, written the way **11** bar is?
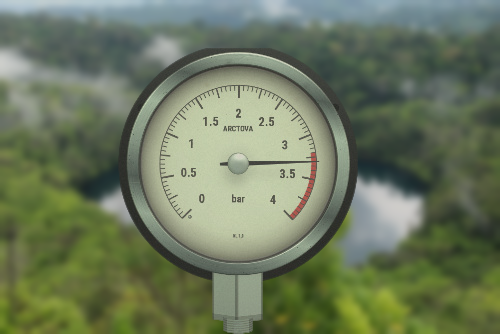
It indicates **3.3** bar
